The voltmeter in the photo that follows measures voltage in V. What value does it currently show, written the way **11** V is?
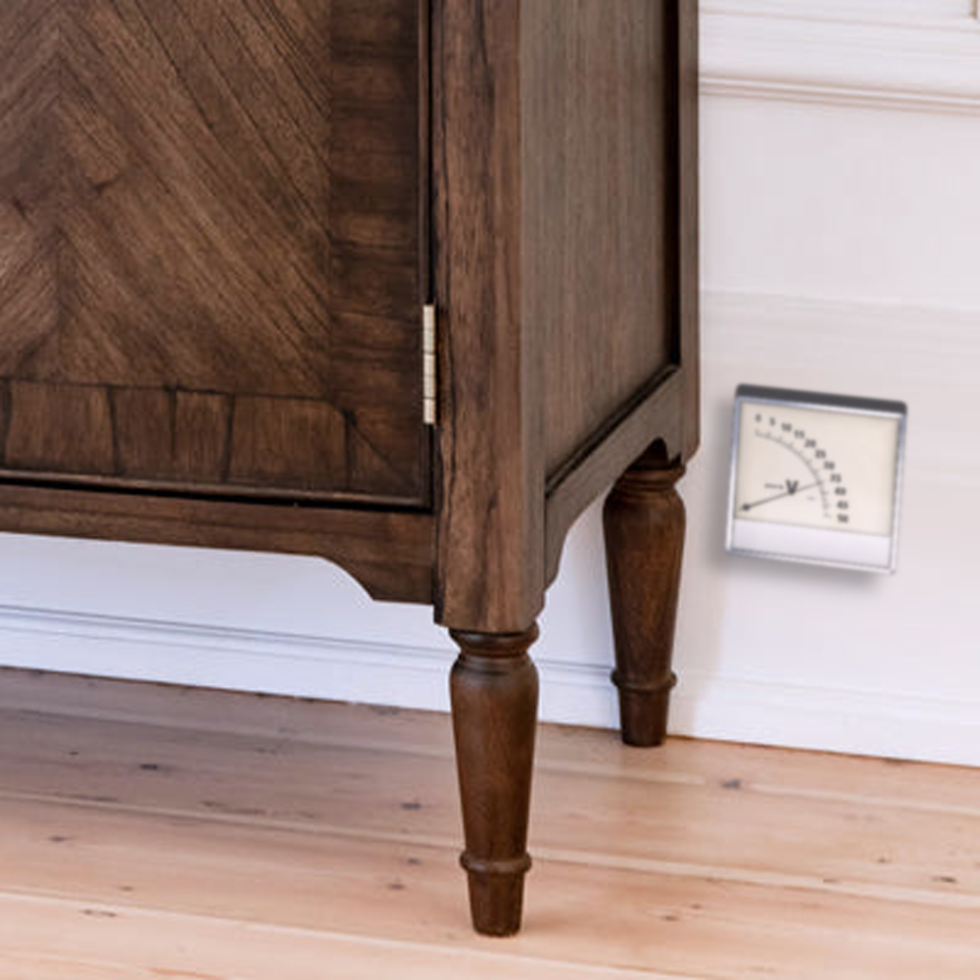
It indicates **35** V
